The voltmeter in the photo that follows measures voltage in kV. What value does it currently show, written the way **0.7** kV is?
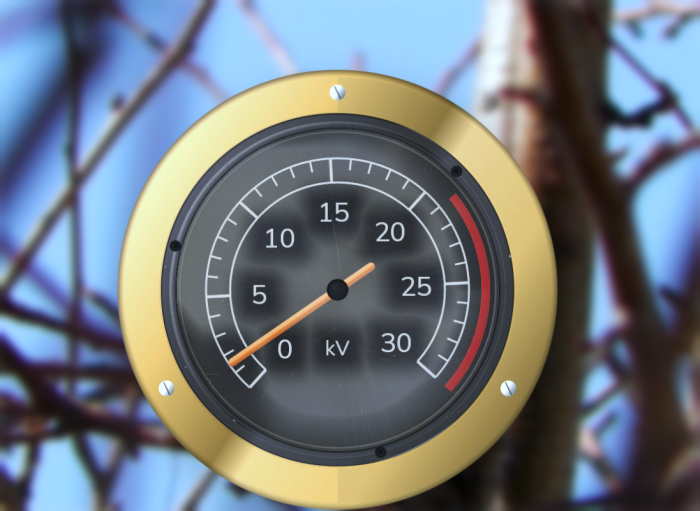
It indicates **1.5** kV
